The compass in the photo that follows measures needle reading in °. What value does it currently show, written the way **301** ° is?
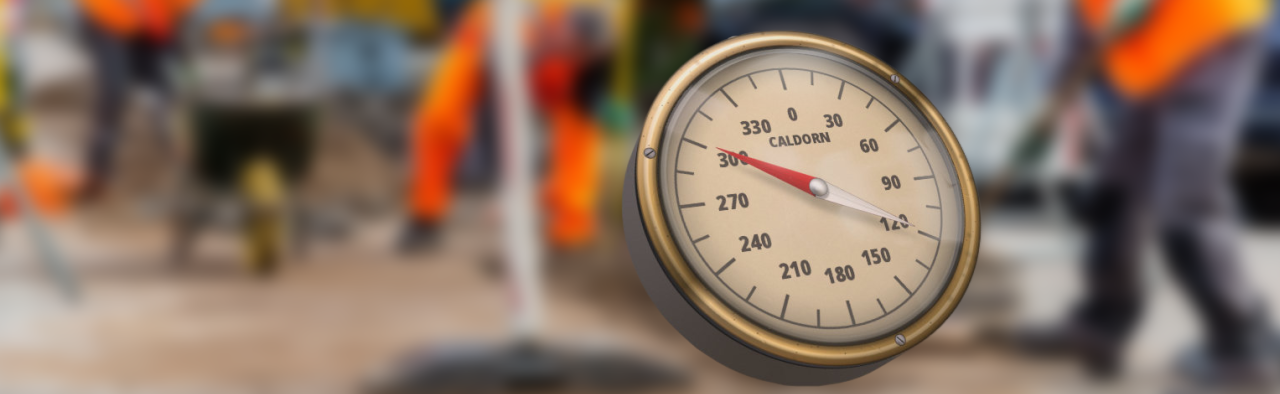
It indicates **300** °
